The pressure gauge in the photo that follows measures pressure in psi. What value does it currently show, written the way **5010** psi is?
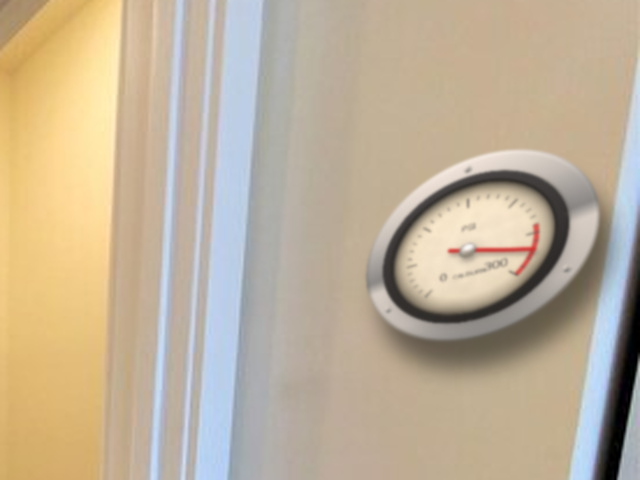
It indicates **270** psi
